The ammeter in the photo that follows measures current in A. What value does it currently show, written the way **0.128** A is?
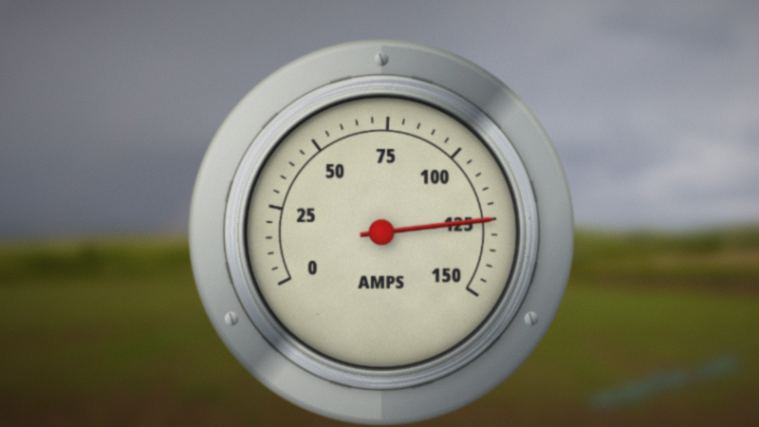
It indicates **125** A
